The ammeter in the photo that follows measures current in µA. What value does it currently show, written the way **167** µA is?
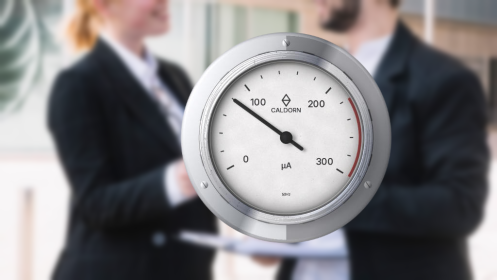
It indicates **80** µA
